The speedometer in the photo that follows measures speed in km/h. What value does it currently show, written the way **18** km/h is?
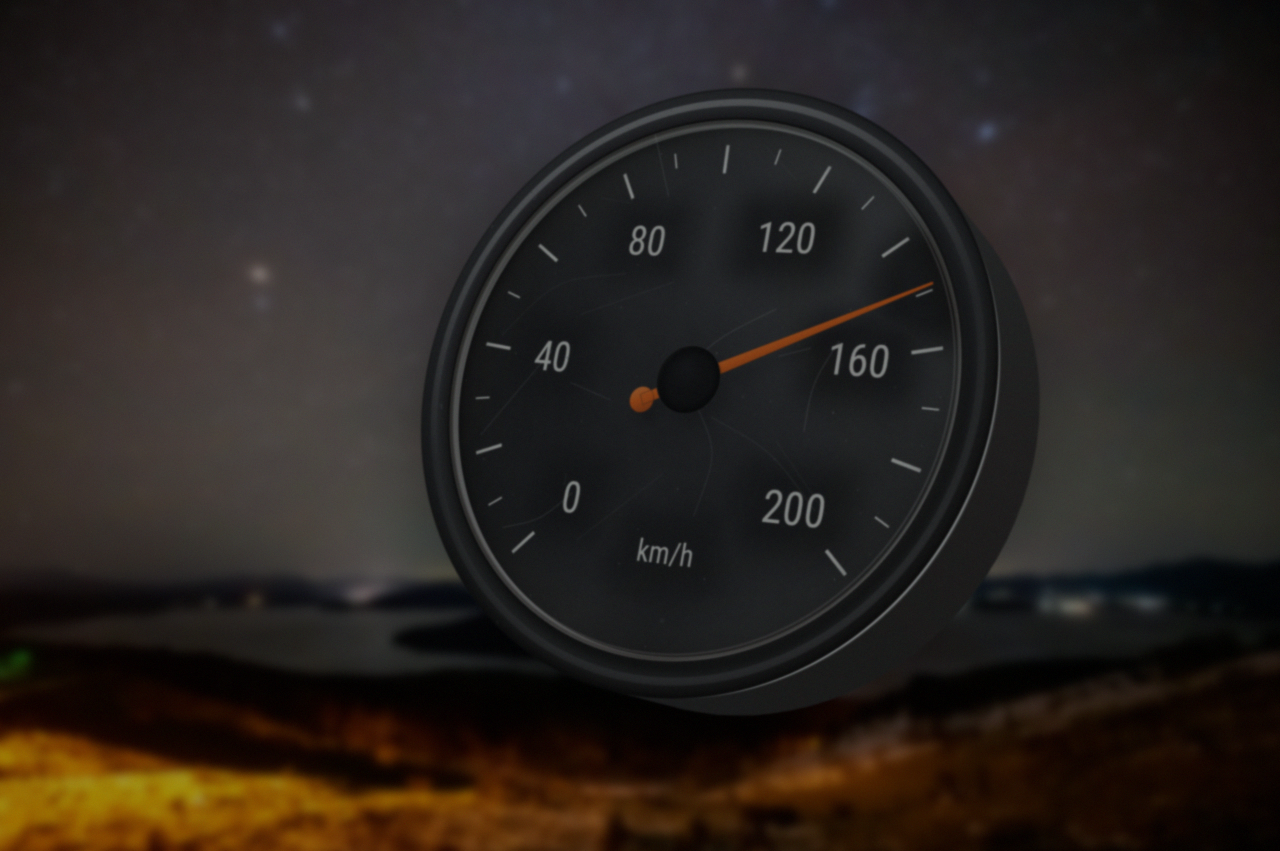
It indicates **150** km/h
